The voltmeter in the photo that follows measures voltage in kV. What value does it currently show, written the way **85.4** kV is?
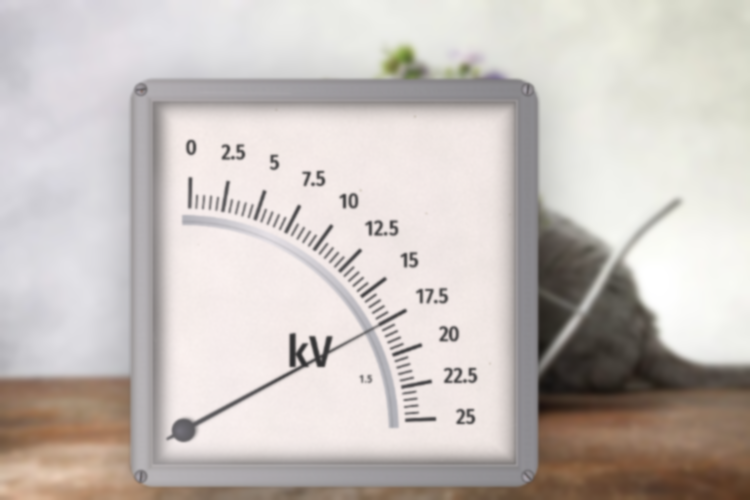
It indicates **17.5** kV
